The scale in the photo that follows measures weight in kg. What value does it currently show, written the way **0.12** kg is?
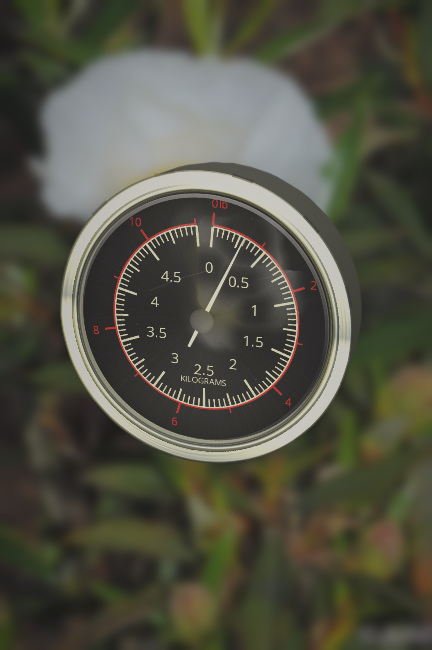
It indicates **0.3** kg
